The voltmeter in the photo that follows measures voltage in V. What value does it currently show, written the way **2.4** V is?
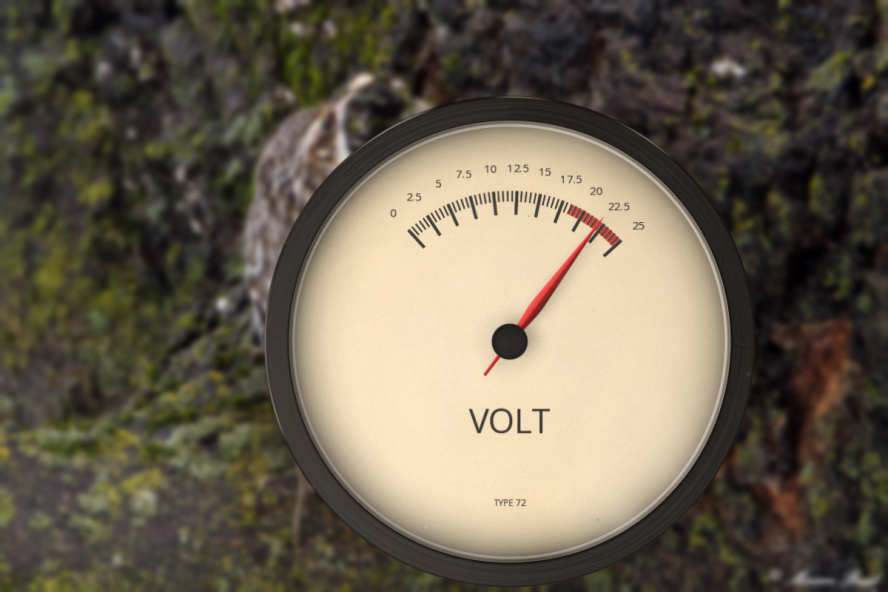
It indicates **22** V
